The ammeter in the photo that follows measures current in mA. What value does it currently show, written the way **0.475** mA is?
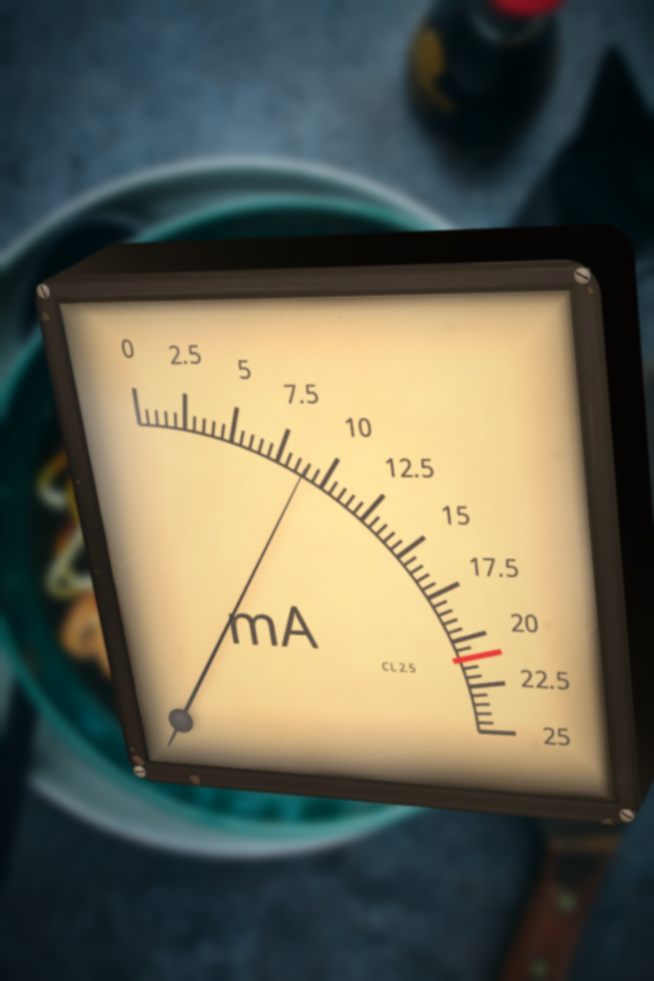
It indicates **9** mA
